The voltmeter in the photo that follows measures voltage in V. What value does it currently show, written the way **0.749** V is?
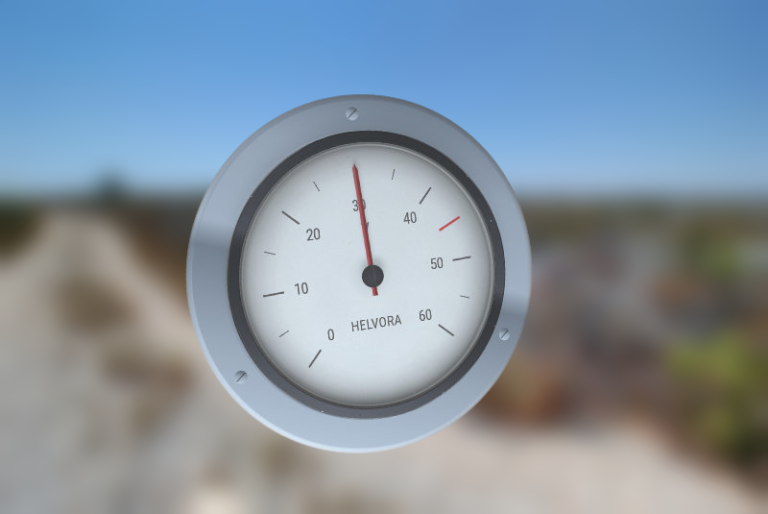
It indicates **30** V
